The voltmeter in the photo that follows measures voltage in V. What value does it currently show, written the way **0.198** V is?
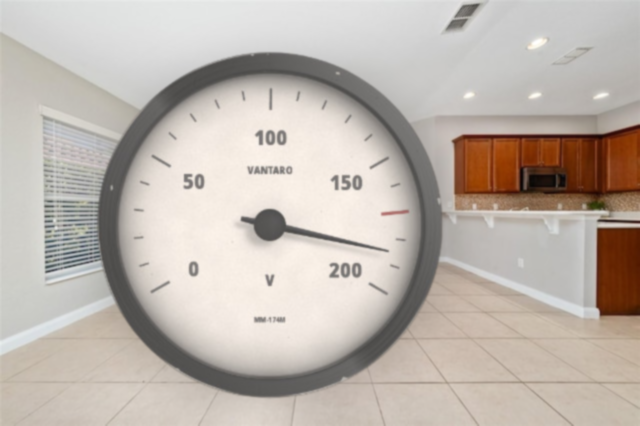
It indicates **185** V
